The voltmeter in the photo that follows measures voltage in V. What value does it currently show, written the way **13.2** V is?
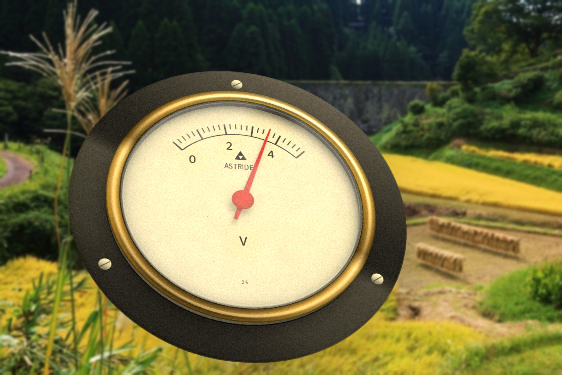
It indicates **3.6** V
